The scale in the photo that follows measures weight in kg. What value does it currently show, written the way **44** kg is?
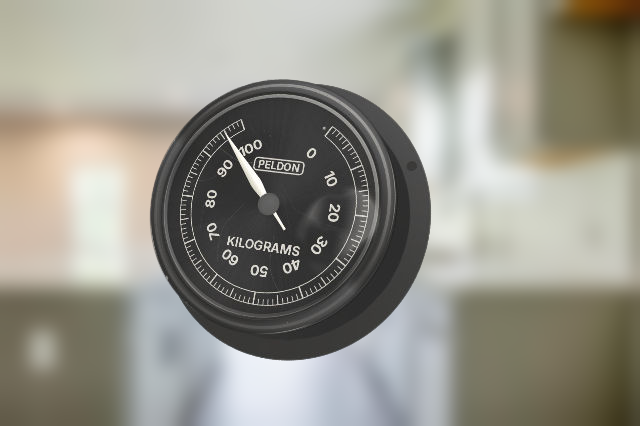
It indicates **96** kg
